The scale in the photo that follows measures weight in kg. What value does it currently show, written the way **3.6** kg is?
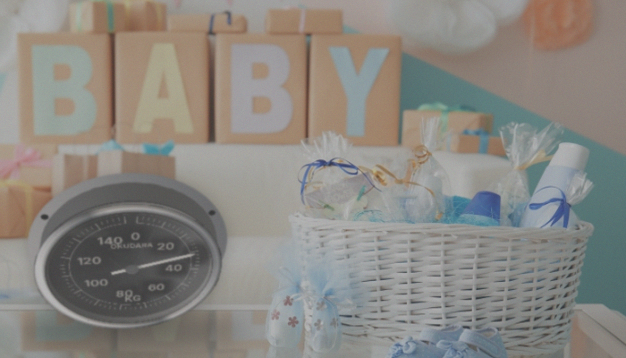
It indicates **30** kg
